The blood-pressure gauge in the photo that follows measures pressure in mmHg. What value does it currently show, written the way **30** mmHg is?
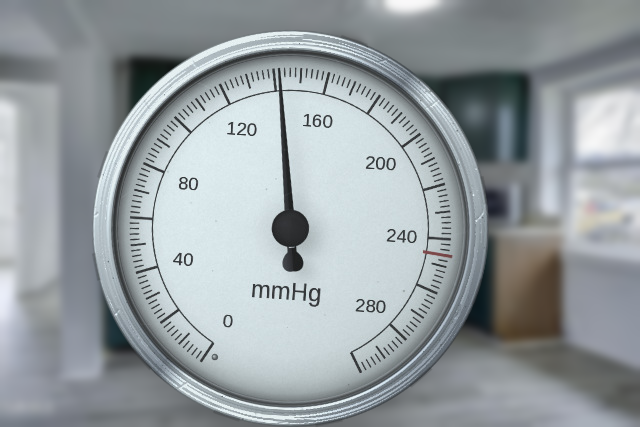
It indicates **142** mmHg
